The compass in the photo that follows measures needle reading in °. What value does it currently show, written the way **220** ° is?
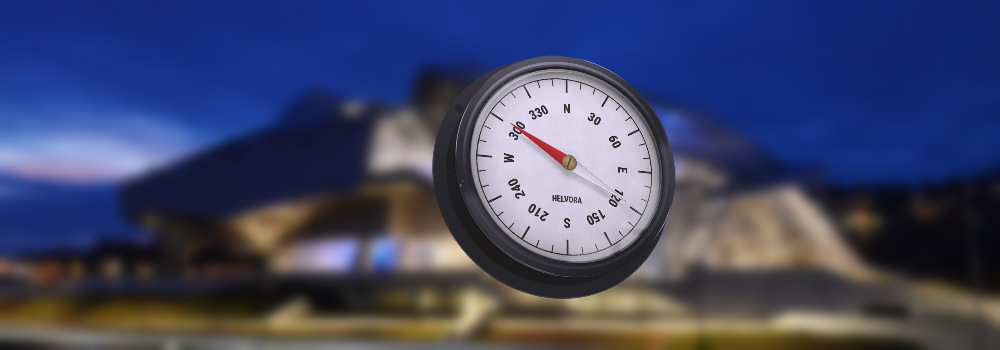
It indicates **300** °
